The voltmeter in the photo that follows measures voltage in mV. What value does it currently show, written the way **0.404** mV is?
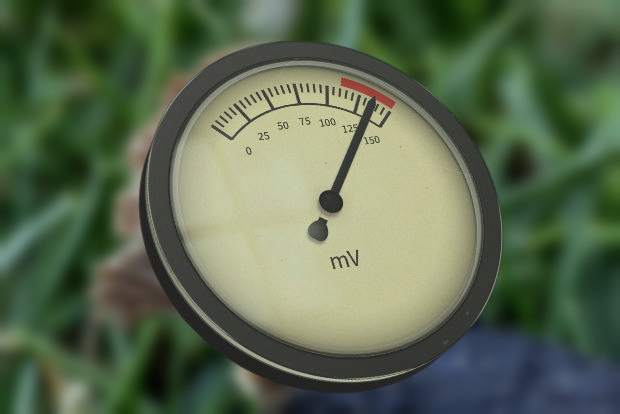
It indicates **135** mV
